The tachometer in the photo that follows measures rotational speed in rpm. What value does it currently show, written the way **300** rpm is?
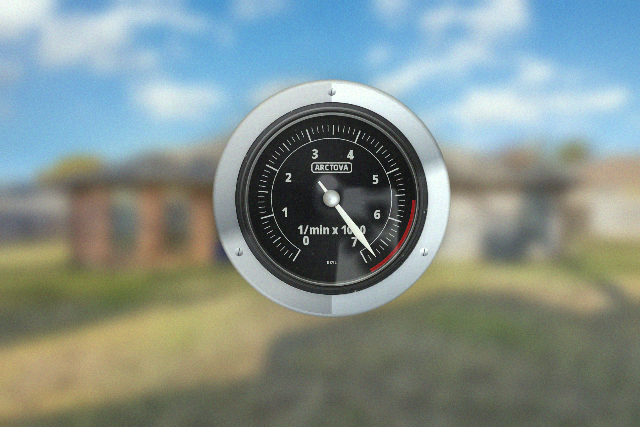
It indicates **6800** rpm
